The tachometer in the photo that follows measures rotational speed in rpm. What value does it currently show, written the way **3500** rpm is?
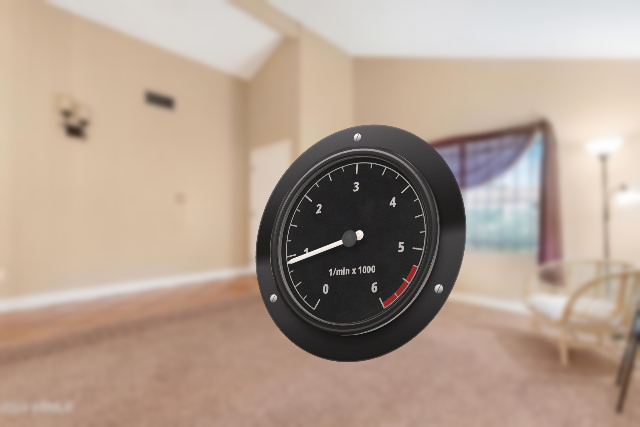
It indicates **875** rpm
